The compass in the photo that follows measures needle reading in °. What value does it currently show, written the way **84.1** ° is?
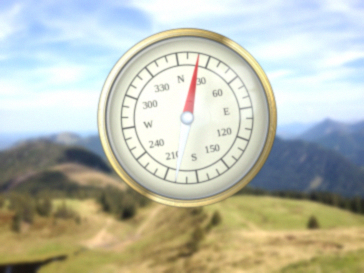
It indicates **20** °
